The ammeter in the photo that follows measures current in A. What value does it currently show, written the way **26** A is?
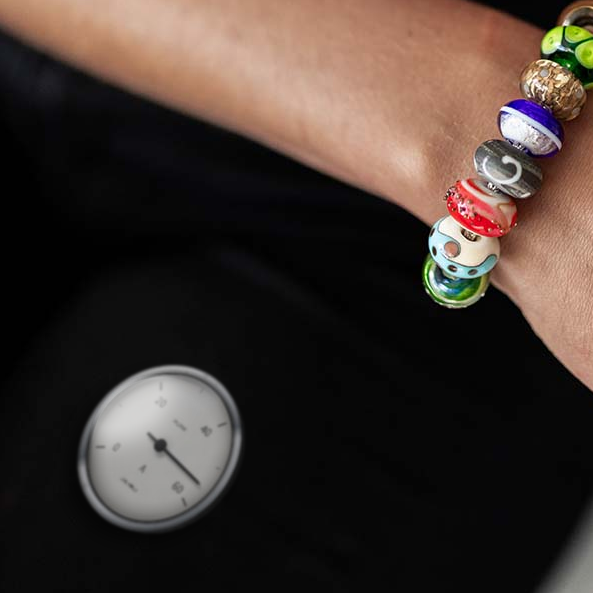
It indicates **55** A
